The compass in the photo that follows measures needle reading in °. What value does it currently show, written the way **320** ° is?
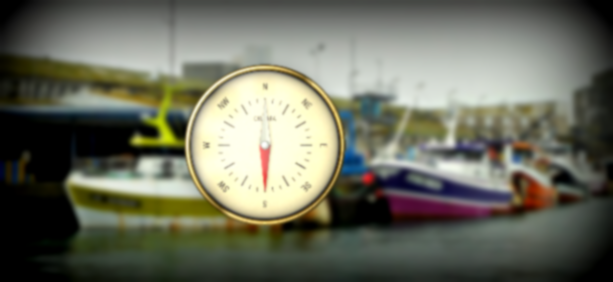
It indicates **180** °
